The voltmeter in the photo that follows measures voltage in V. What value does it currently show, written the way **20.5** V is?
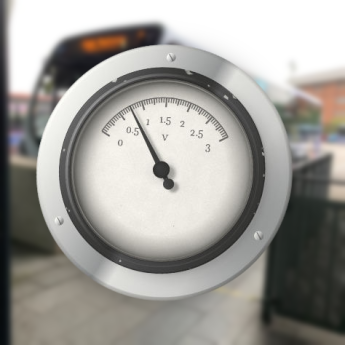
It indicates **0.75** V
